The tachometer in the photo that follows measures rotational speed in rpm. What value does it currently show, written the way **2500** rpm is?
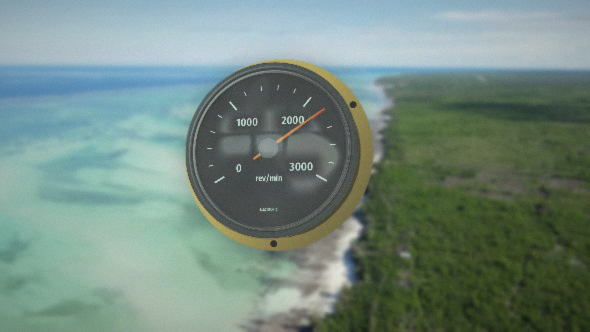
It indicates **2200** rpm
